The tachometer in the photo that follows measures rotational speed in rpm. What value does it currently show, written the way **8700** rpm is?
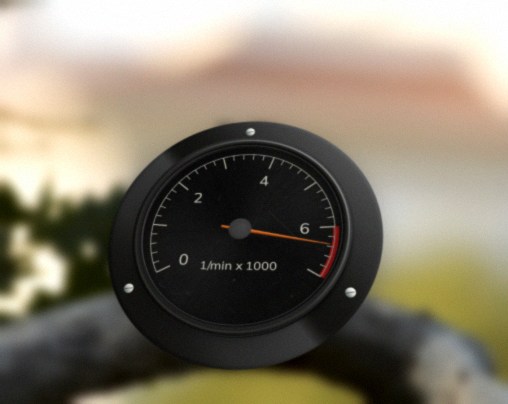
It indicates **6400** rpm
